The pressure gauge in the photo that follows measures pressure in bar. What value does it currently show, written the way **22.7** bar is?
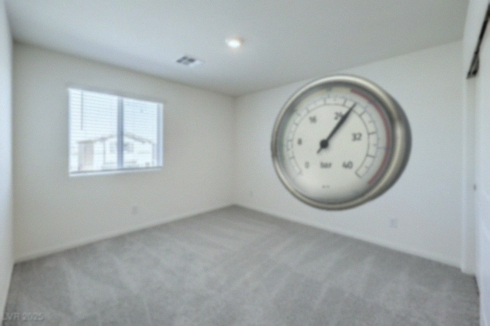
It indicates **26** bar
